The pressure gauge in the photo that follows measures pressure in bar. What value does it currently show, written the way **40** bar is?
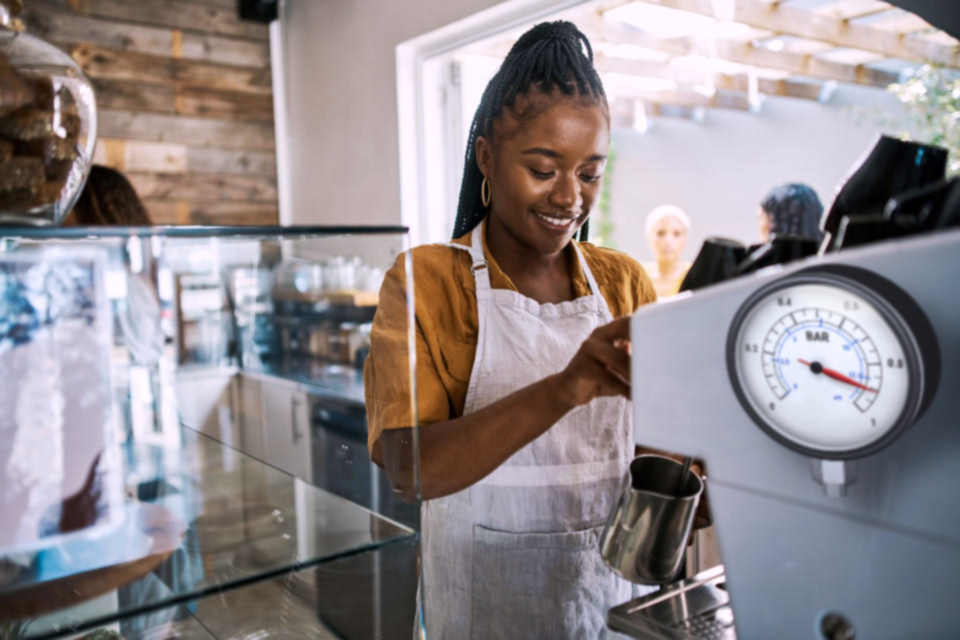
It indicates **0.9** bar
